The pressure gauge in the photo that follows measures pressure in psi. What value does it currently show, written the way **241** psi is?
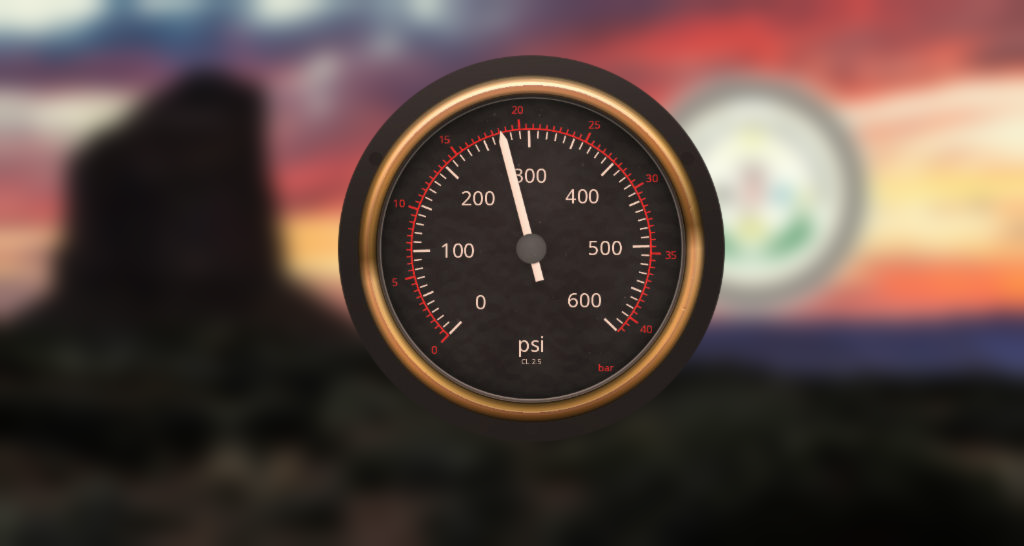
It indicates **270** psi
